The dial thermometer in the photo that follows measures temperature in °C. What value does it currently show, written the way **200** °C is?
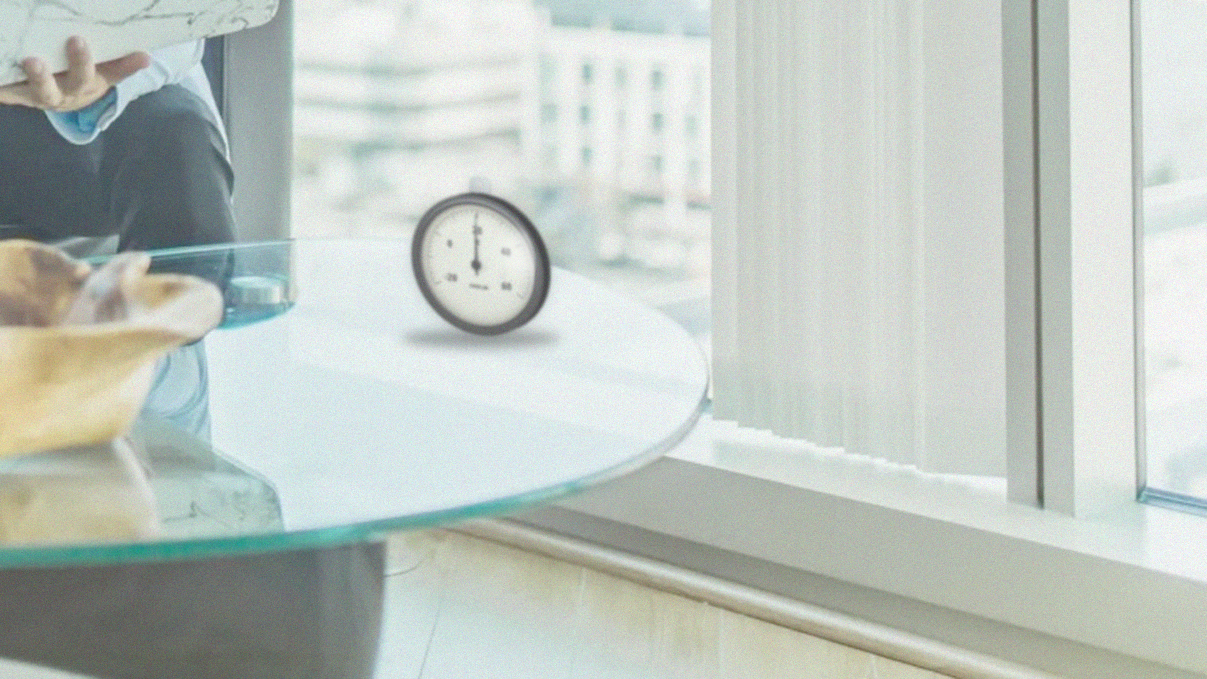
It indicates **20** °C
